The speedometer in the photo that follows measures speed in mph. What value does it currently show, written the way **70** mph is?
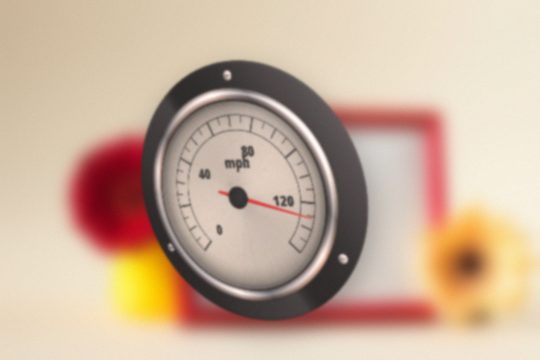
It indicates **125** mph
